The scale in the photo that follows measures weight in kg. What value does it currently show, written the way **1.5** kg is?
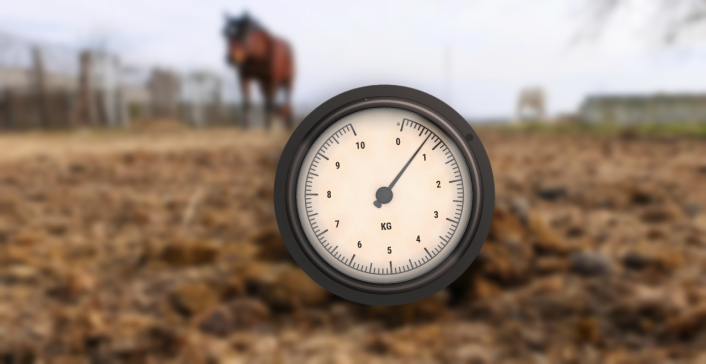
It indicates **0.7** kg
